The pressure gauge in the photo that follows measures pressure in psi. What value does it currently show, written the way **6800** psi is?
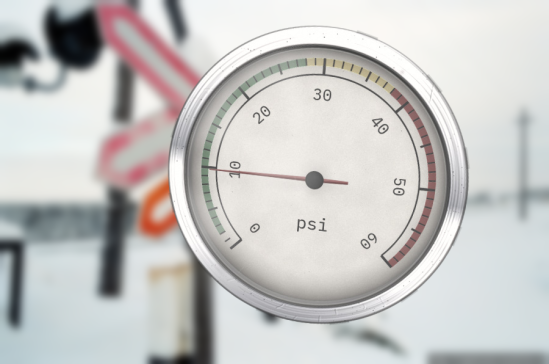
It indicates **10** psi
